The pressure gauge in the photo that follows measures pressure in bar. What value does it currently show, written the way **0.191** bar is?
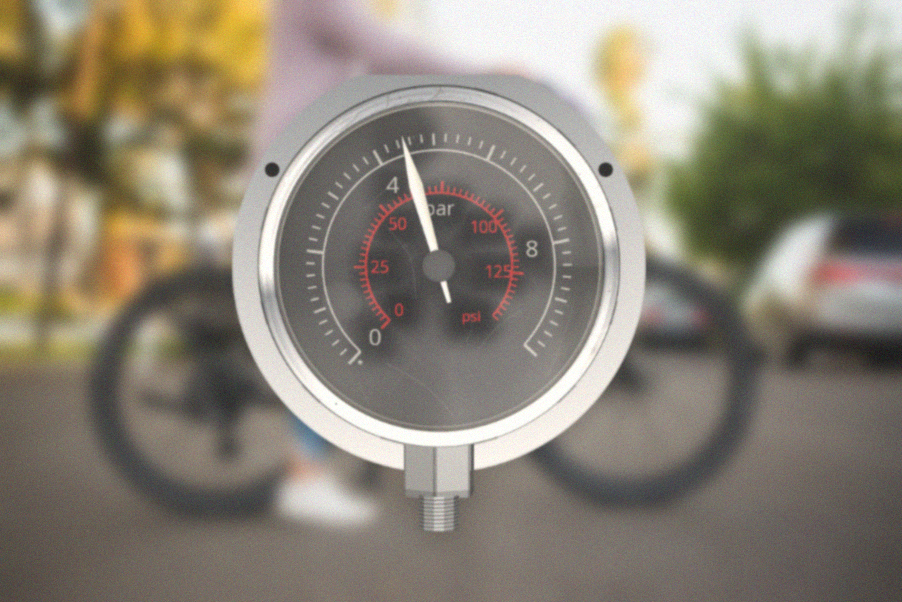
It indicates **4.5** bar
